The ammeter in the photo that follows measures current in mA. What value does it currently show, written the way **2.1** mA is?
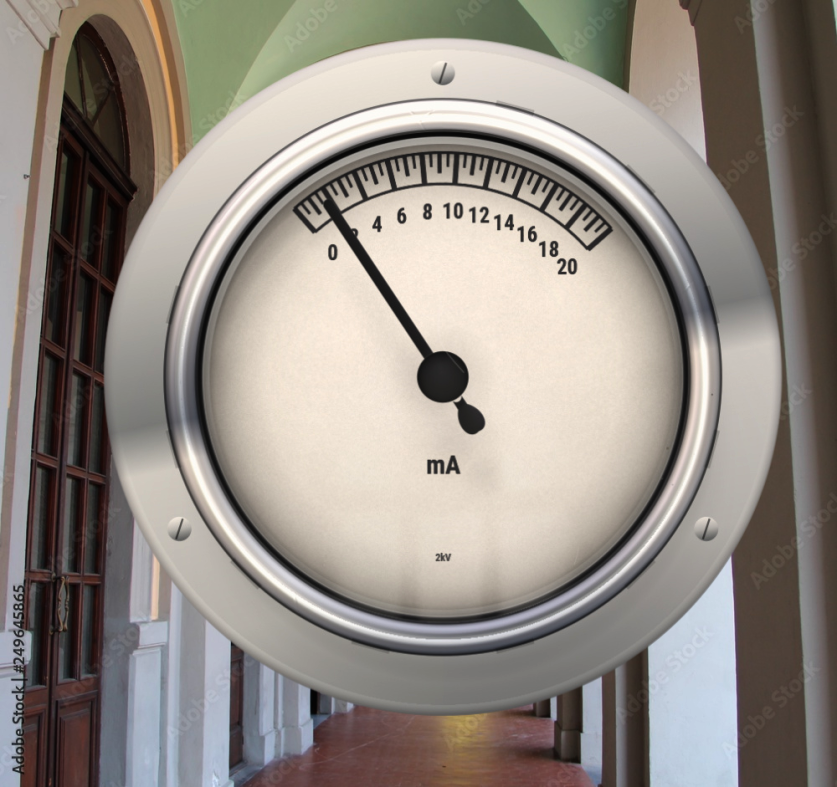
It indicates **1.75** mA
